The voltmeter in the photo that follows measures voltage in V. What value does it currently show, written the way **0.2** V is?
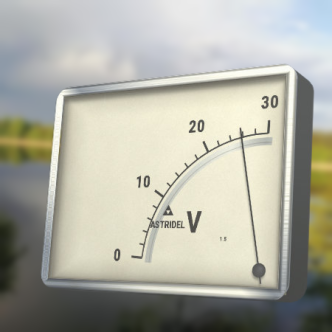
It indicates **26** V
